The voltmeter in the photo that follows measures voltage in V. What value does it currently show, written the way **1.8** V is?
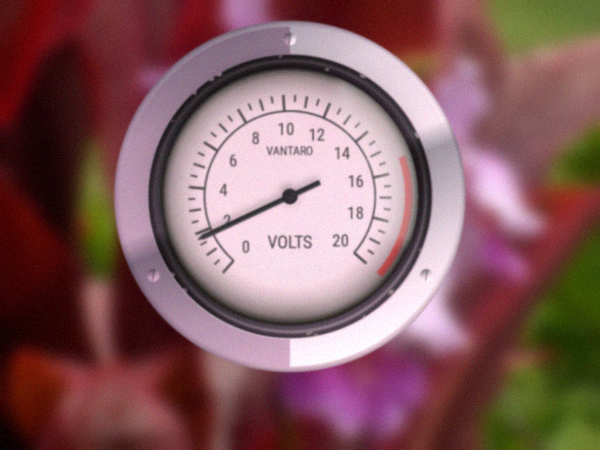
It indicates **1.75** V
